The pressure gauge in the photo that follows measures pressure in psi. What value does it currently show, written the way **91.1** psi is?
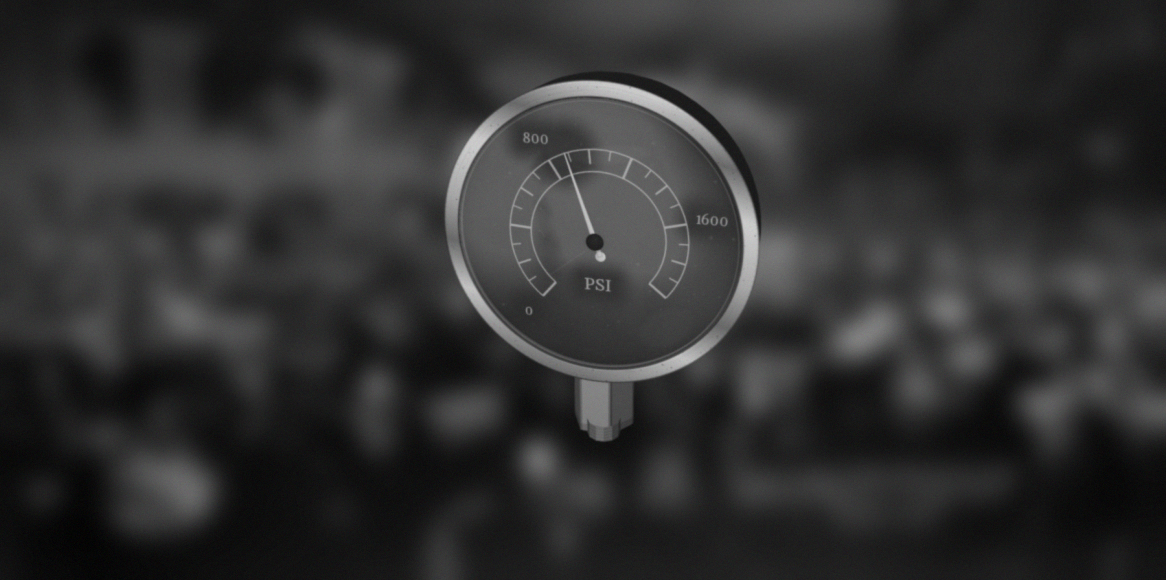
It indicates **900** psi
